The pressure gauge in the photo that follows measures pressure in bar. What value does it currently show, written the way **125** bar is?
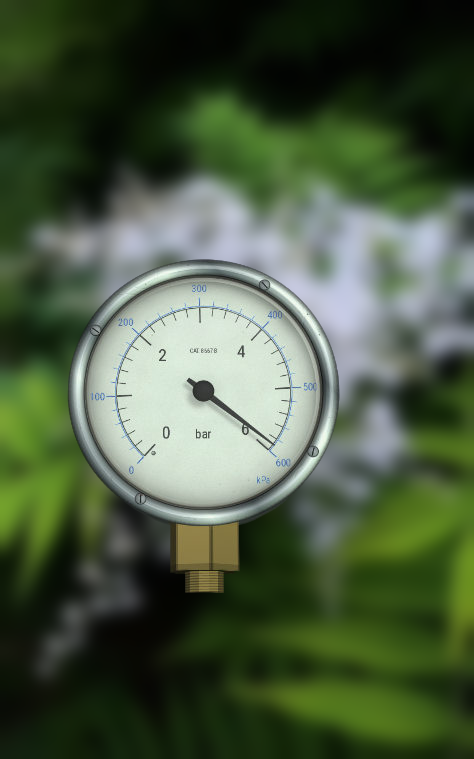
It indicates **5.9** bar
